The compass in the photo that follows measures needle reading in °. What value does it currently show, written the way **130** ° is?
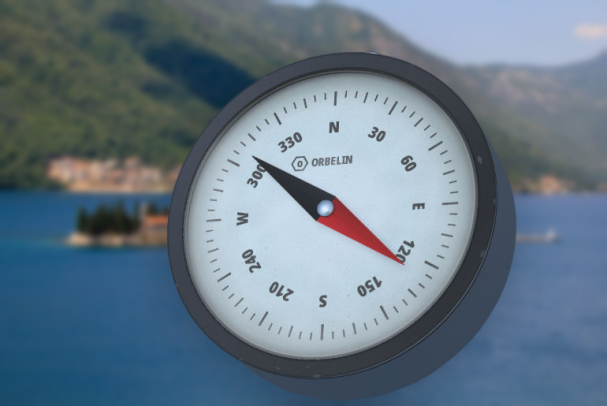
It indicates **127.5** °
